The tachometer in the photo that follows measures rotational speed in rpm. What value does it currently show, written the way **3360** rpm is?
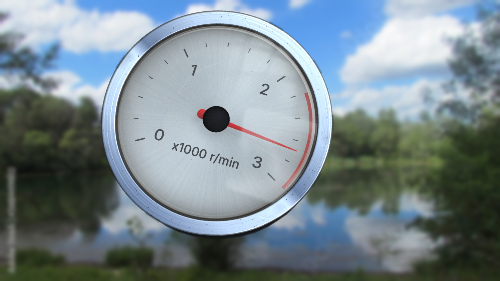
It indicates **2700** rpm
